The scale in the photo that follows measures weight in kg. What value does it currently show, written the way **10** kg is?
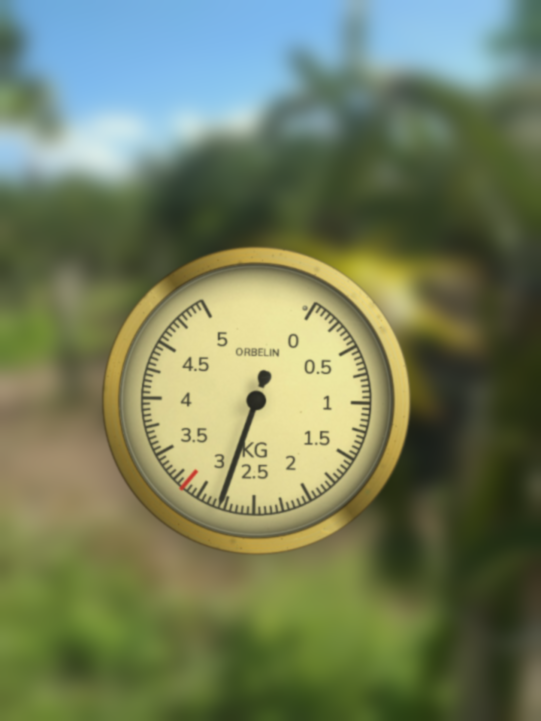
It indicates **2.8** kg
